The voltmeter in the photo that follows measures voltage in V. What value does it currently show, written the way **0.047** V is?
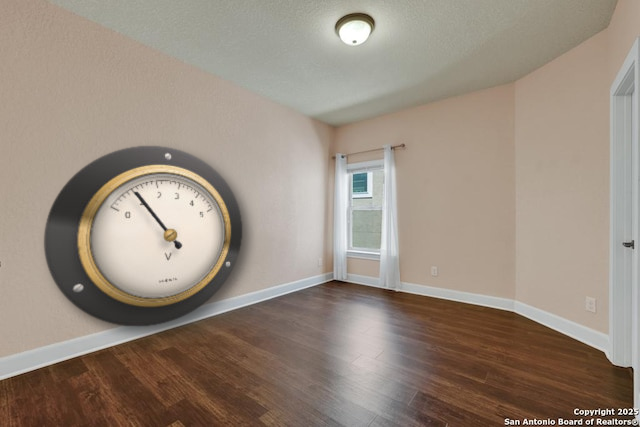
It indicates **1** V
